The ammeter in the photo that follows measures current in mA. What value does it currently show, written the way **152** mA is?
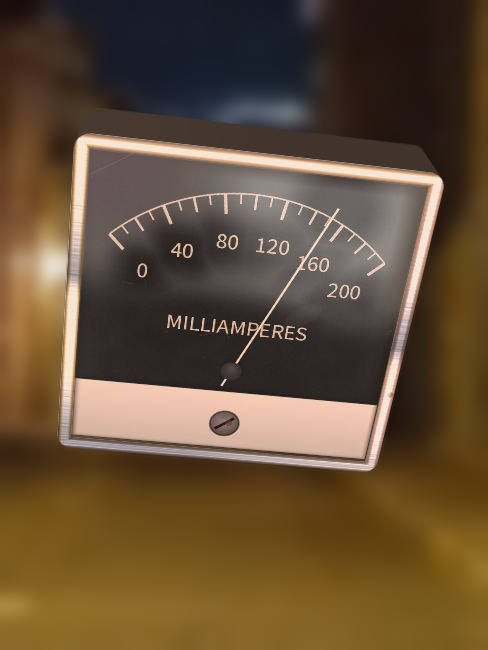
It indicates **150** mA
